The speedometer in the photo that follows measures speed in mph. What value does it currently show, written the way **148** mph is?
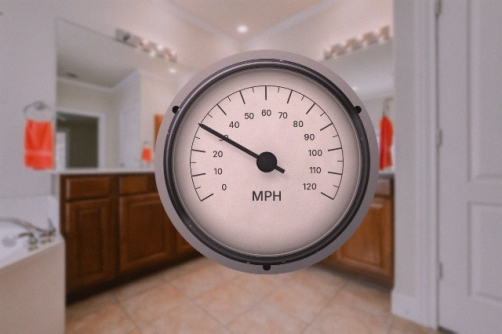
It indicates **30** mph
